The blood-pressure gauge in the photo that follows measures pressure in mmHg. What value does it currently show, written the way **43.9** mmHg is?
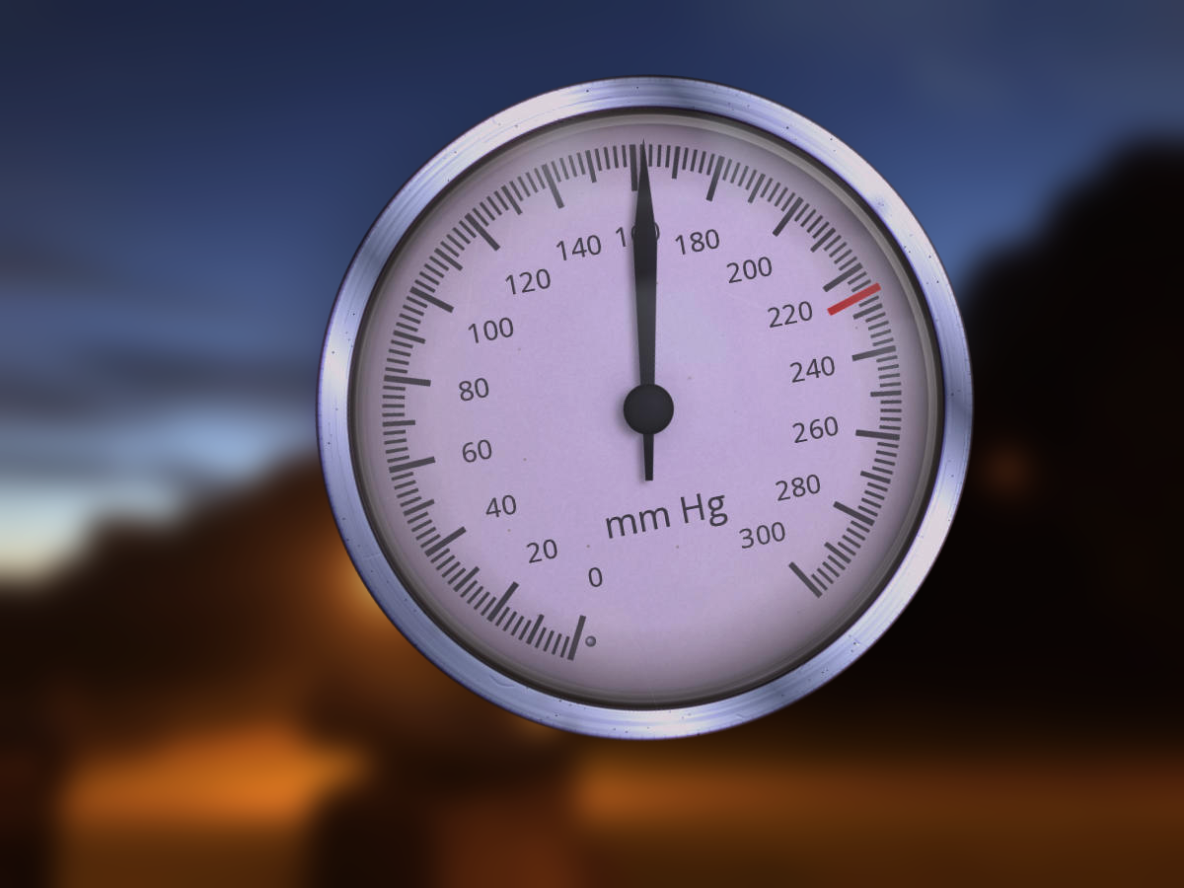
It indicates **162** mmHg
